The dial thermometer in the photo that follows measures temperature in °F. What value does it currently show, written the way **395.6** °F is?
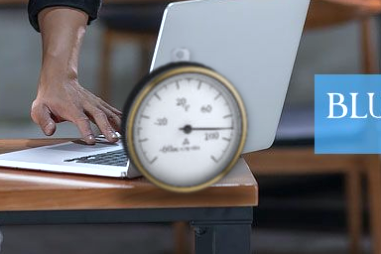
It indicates **90** °F
